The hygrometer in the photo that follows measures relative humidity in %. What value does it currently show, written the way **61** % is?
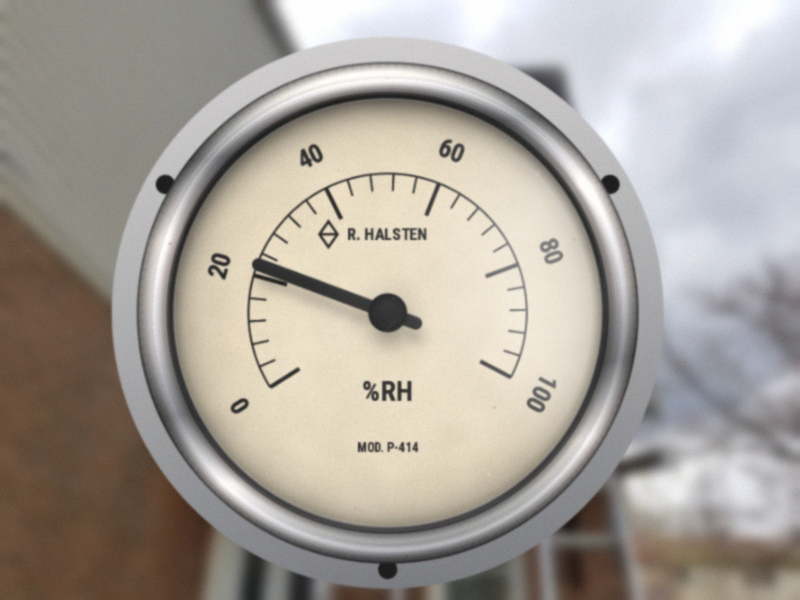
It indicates **22** %
